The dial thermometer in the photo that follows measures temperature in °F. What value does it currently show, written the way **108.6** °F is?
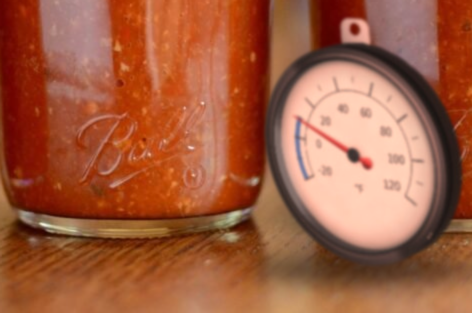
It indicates **10** °F
